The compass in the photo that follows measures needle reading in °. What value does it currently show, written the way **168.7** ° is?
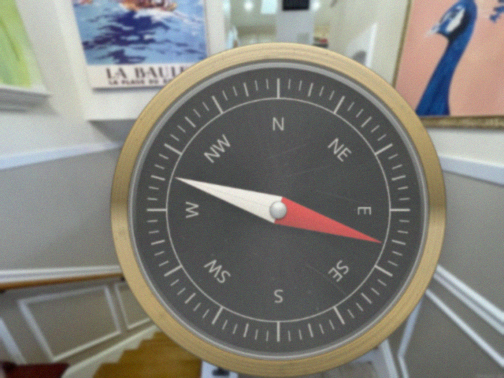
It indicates **107.5** °
